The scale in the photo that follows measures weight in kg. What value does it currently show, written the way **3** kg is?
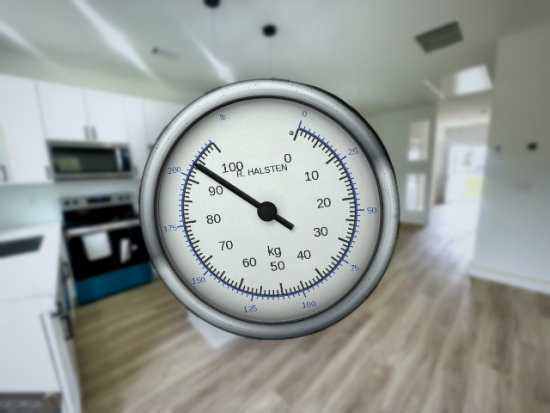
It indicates **94** kg
